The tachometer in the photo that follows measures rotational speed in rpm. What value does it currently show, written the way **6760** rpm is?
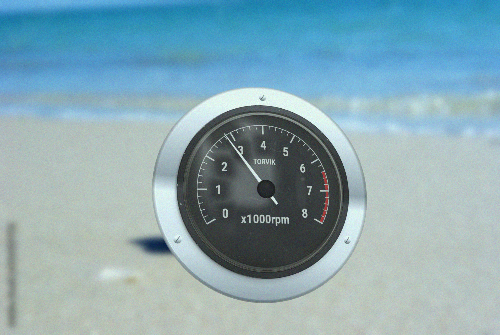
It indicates **2800** rpm
